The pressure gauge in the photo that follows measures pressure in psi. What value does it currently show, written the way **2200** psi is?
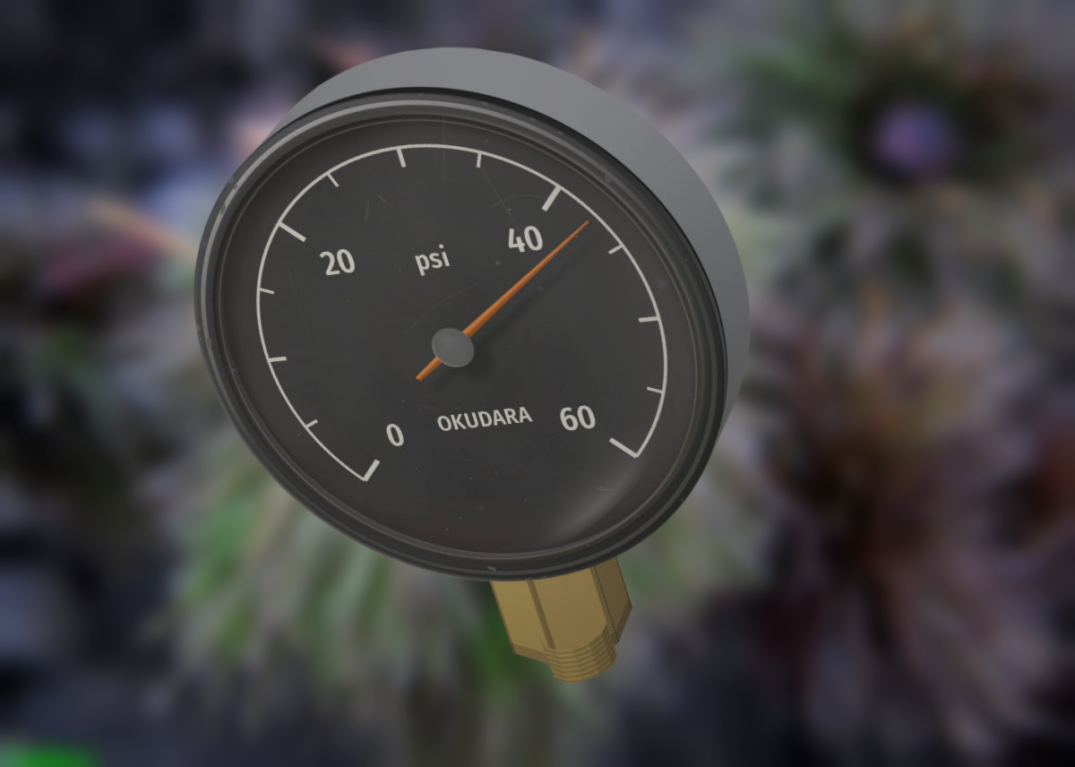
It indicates **42.5** psi
